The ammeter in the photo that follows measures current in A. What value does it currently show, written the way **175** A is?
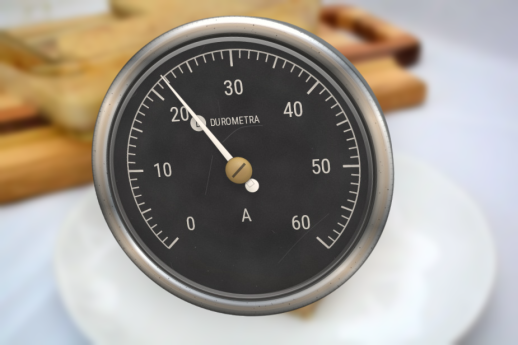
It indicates **22** A
